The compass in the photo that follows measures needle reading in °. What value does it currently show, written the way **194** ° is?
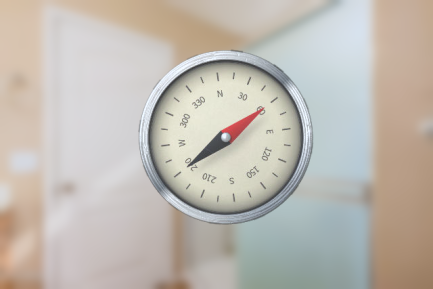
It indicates **60** °
